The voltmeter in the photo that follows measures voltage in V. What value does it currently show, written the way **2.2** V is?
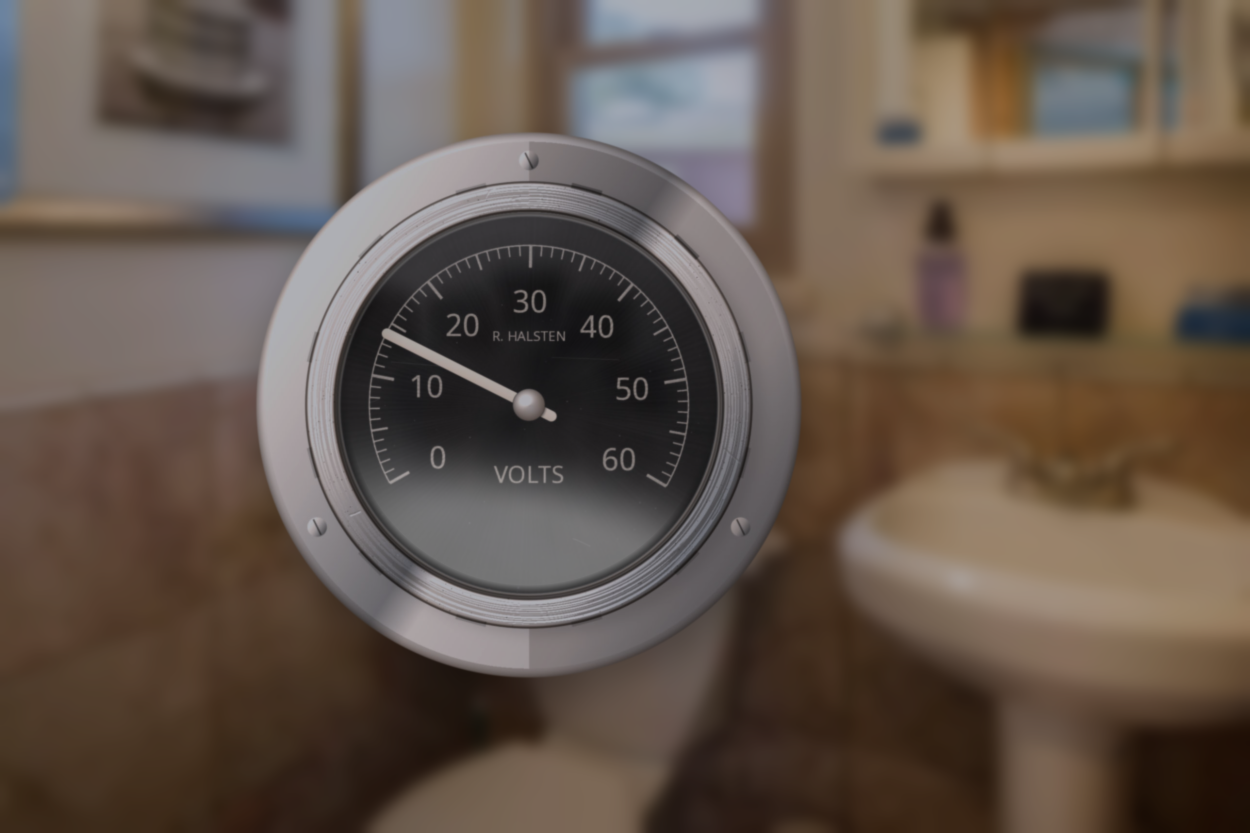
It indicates **14** V
